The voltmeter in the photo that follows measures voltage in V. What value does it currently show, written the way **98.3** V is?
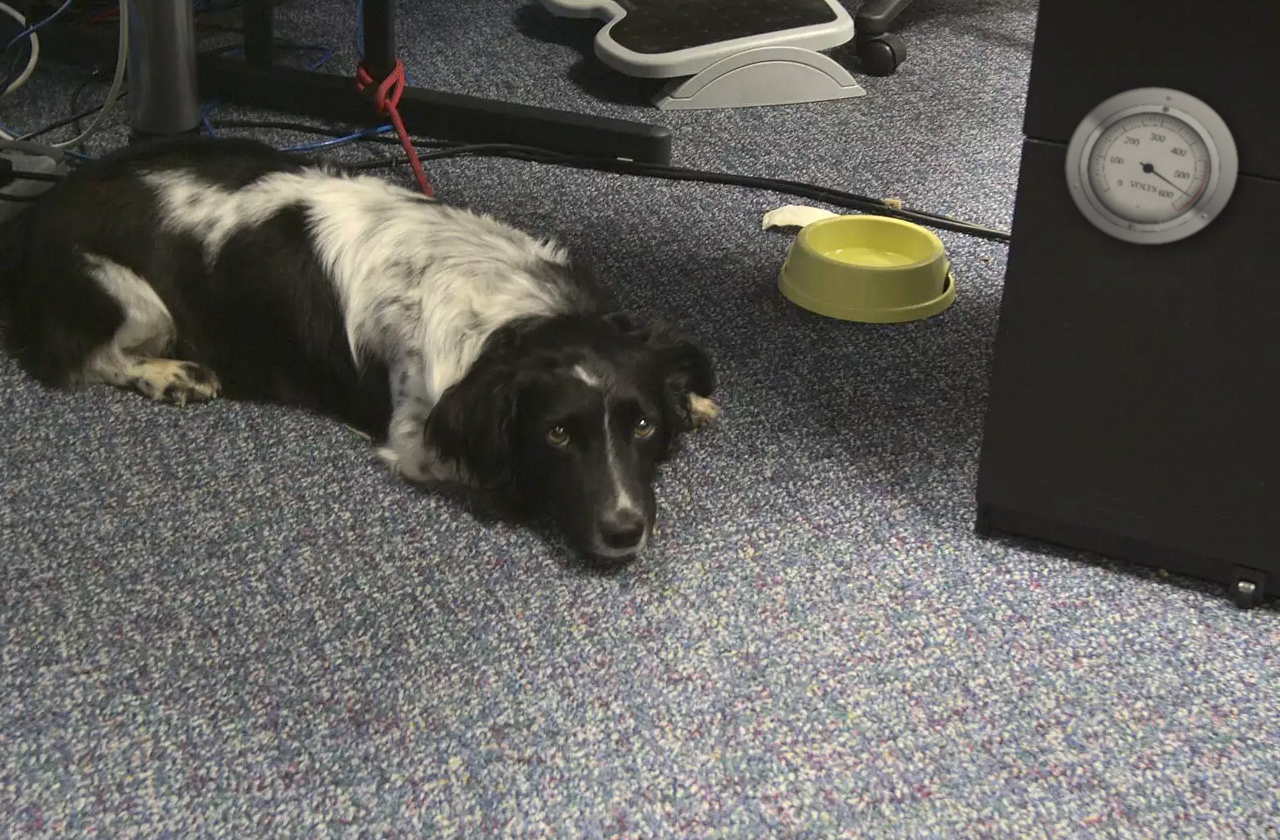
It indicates **550** V
